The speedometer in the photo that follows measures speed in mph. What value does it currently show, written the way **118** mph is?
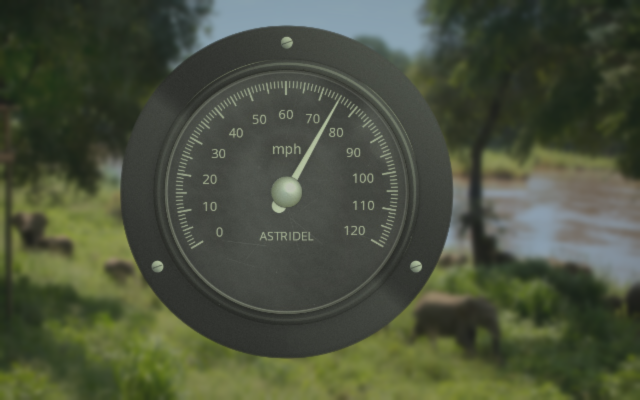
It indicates **75** mph
